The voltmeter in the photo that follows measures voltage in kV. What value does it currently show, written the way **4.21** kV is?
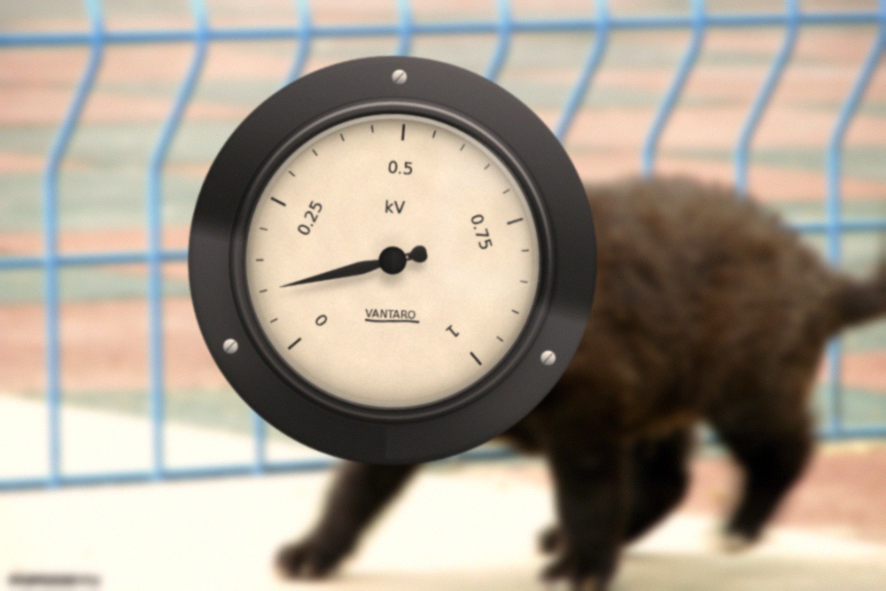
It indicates **0.1** kV
